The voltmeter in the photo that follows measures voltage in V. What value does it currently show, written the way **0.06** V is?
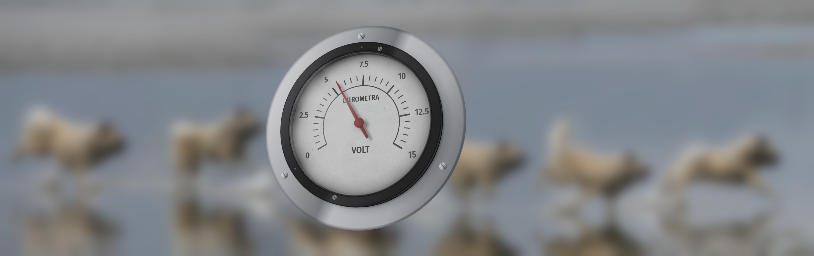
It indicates **5.5** V
